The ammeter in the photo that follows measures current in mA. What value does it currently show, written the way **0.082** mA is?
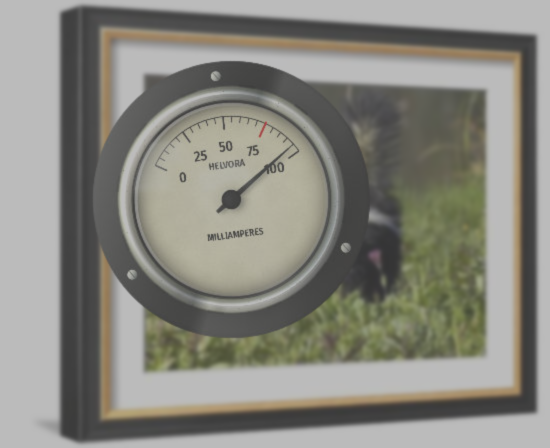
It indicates **95** mA
